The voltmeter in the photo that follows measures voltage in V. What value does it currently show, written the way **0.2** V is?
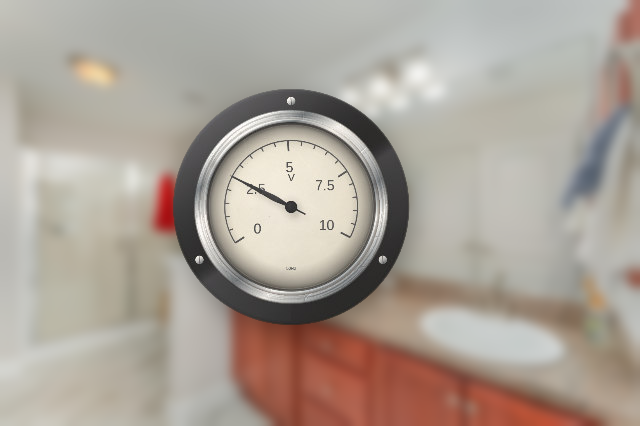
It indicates **2.5** V
